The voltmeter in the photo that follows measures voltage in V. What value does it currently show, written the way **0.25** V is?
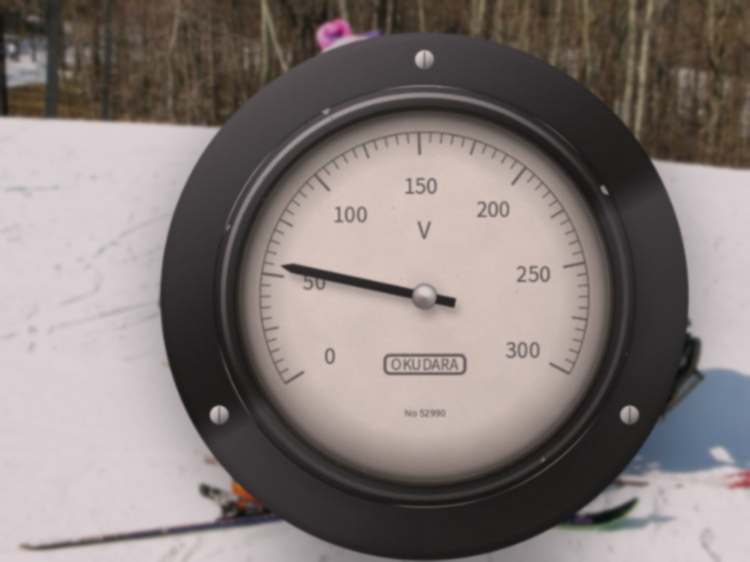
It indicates **55** V
